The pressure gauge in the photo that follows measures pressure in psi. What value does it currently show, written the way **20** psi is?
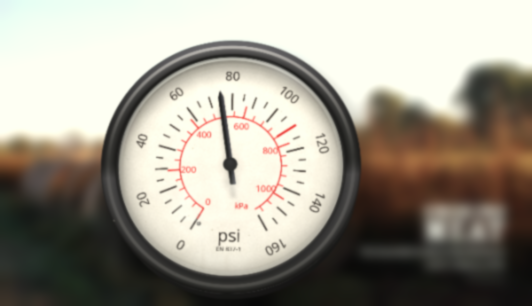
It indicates **75** psi
